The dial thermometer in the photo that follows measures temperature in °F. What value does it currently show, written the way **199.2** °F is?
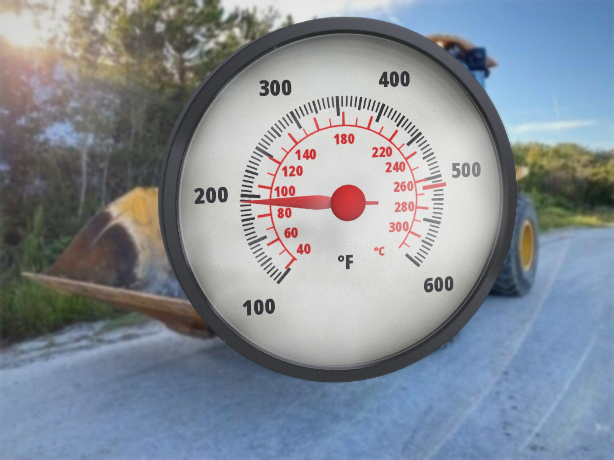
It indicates **195** °F
